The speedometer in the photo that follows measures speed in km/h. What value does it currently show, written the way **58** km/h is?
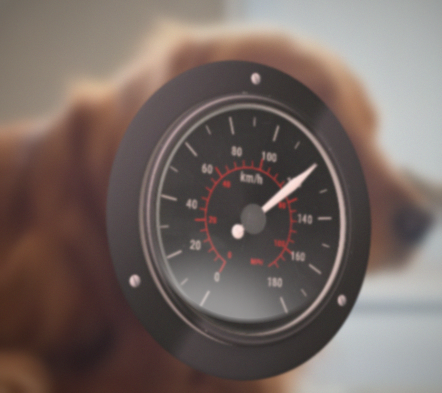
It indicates **120** km/h
